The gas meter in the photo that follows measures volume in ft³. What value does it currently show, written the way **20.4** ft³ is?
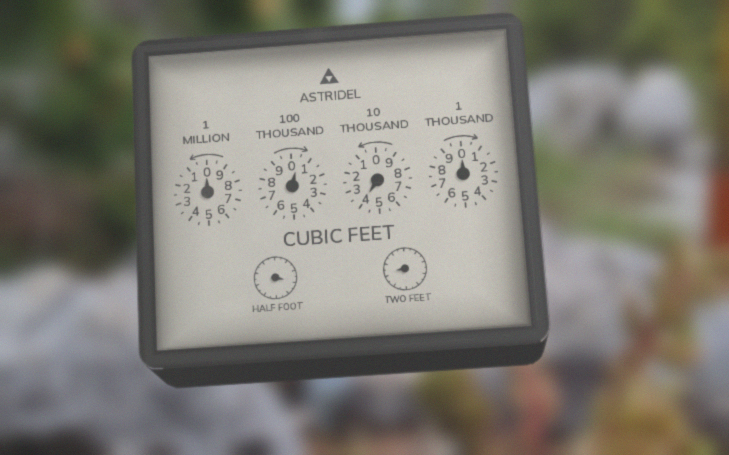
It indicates **4000** ft³
